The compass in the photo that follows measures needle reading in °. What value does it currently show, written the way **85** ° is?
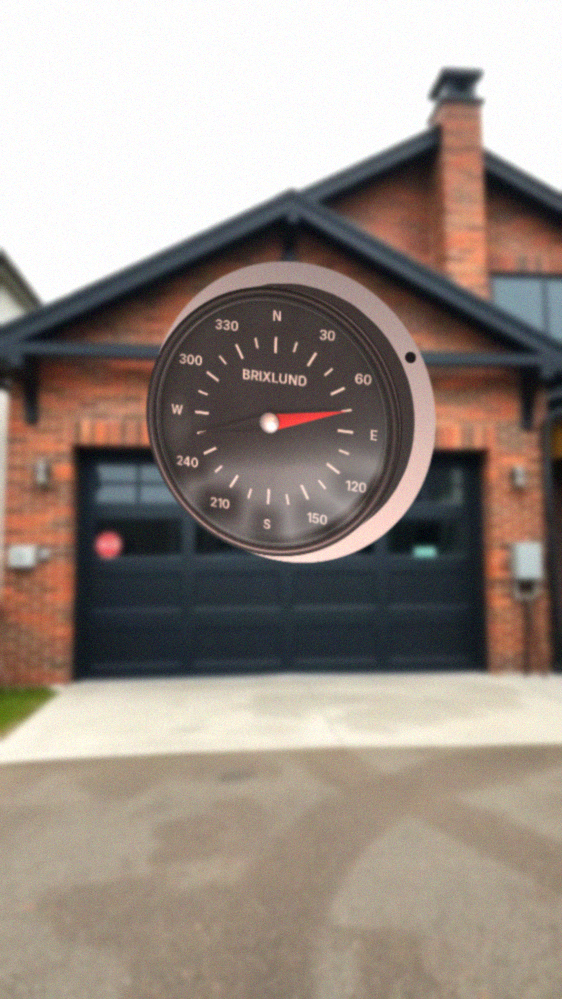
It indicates **75** °
